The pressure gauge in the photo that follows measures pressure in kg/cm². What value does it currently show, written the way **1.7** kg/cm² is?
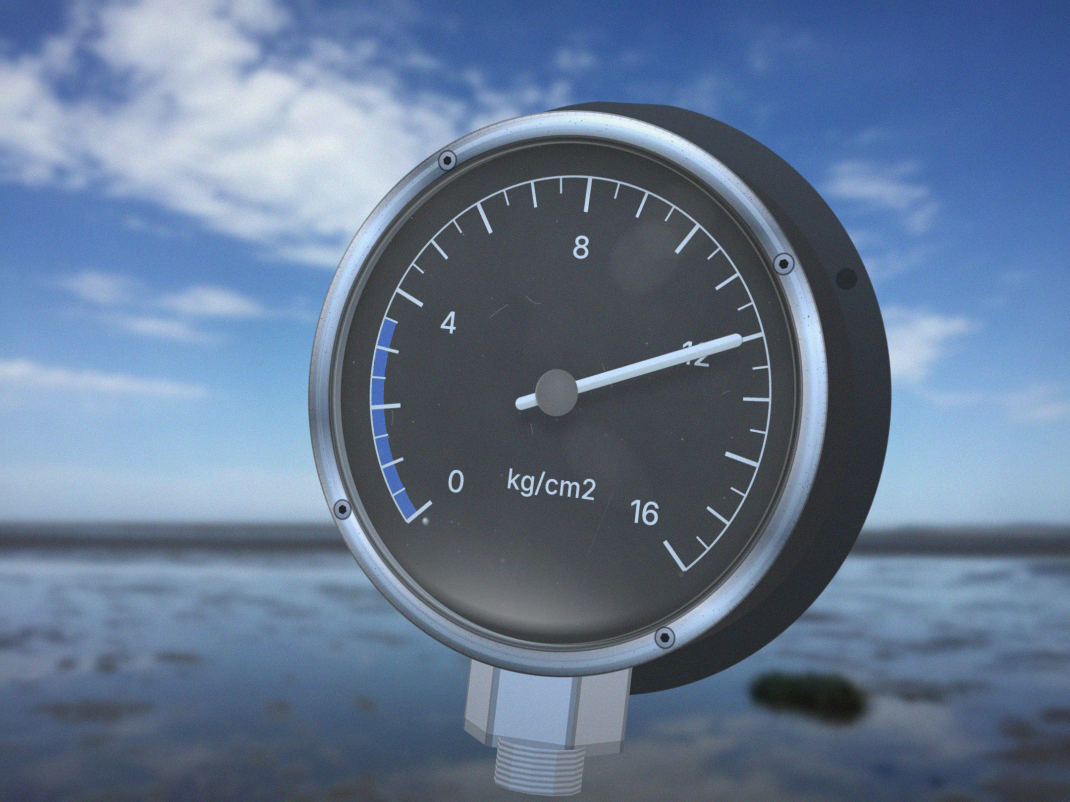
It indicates **12** kg/cm²
